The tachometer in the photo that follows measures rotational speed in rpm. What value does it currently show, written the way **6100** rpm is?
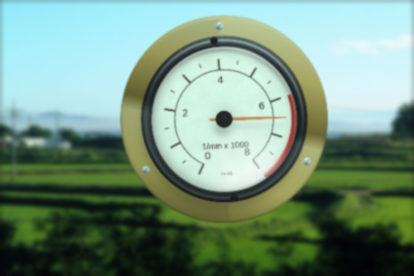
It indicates **6500** rpm
